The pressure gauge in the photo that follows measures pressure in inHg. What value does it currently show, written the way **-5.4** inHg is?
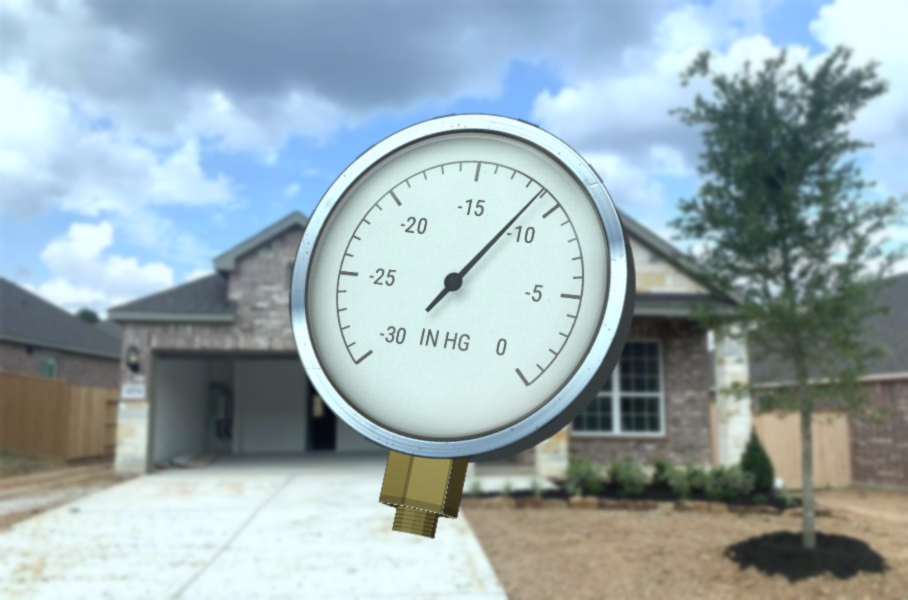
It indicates **-11** inHg
